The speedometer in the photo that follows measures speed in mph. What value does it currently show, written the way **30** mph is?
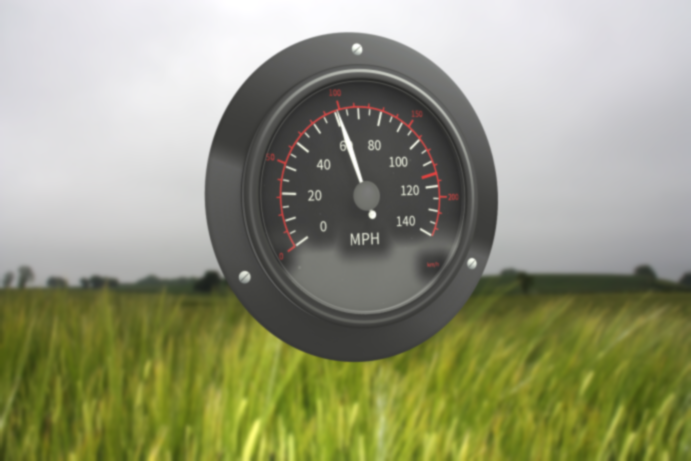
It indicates **60** mph
